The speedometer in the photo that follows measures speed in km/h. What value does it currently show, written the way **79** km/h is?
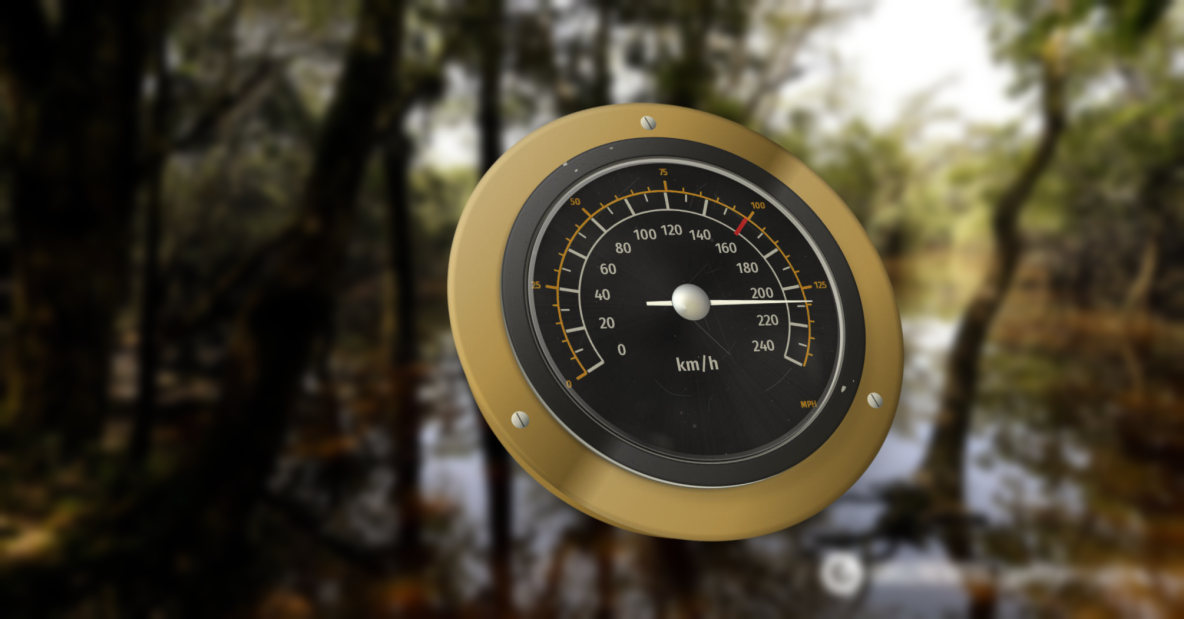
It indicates **210** km/h
